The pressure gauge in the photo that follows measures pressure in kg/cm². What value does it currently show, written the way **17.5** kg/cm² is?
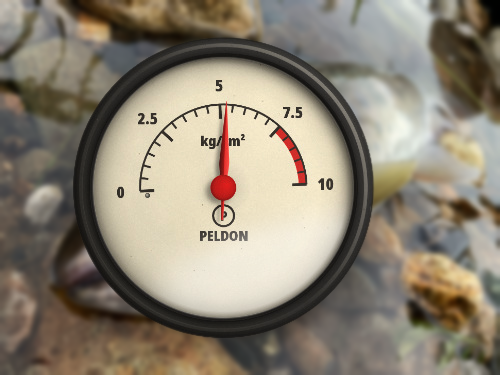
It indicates **5.25** kg/cm²
